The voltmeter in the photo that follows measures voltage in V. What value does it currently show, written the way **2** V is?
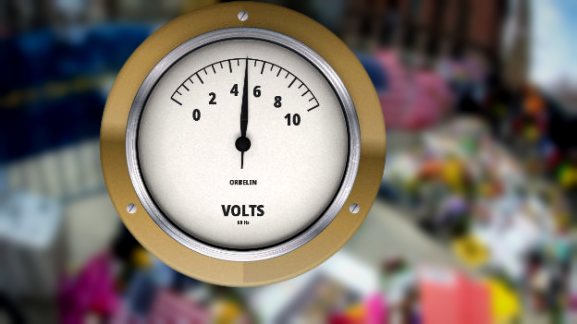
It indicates **5** V
